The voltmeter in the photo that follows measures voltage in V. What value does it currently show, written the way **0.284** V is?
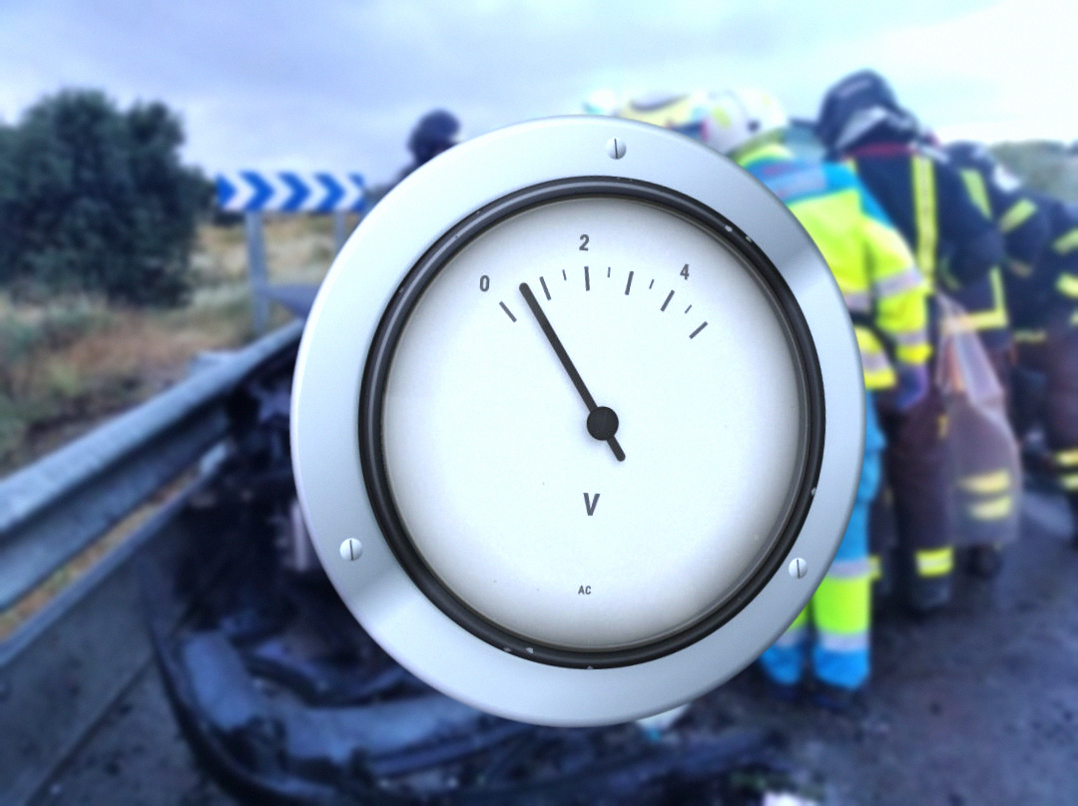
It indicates **0.5** V
